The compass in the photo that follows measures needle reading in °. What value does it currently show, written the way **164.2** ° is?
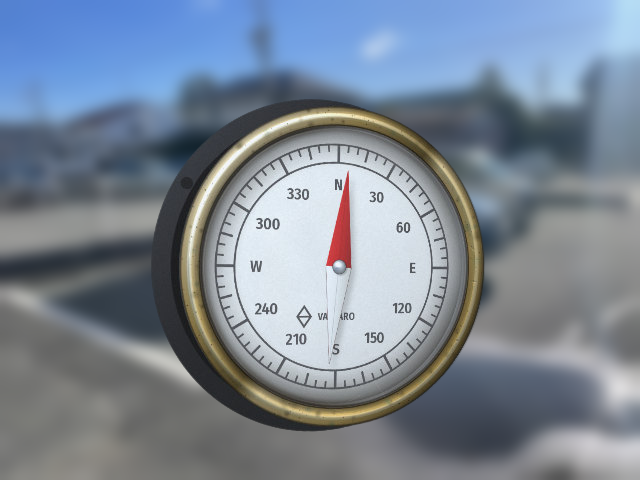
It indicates **5** °
